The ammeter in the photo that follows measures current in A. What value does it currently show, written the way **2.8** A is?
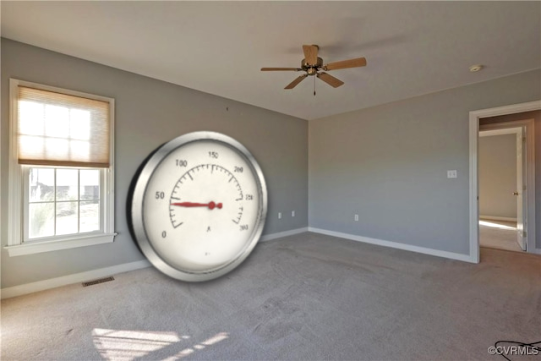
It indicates **40** A
